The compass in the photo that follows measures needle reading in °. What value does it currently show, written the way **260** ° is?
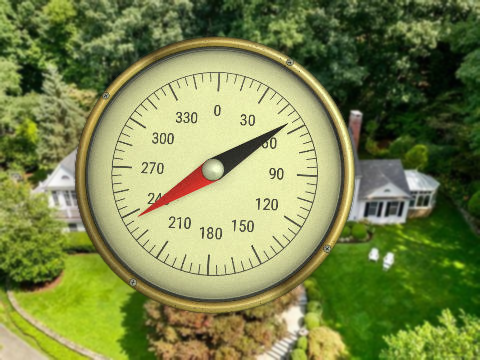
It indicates **235** °
